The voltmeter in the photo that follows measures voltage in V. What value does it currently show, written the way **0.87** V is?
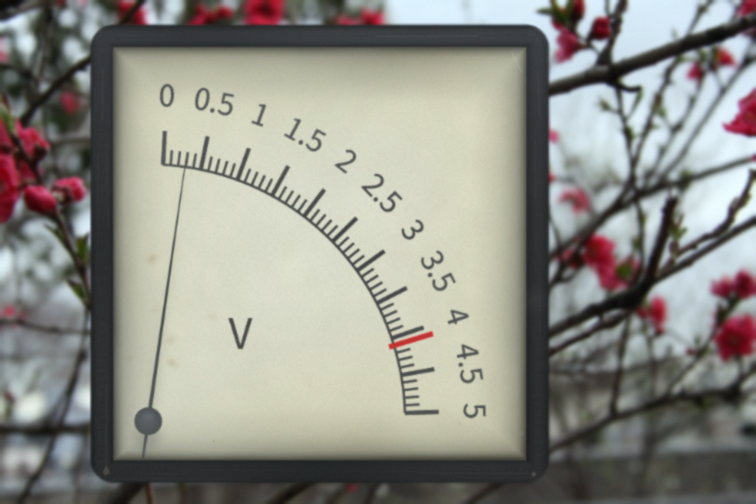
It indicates **0.3** V
